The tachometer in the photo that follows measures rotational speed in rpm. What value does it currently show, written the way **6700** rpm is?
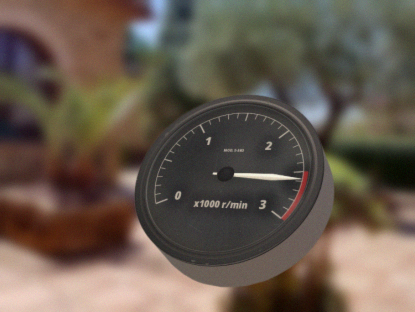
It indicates **2600** rpm
